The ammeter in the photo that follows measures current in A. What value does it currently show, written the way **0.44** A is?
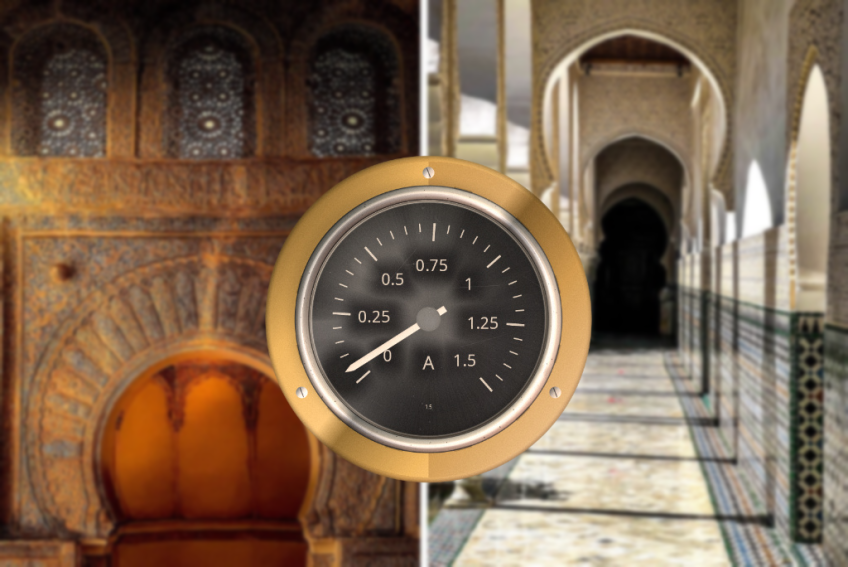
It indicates **0.05** A
